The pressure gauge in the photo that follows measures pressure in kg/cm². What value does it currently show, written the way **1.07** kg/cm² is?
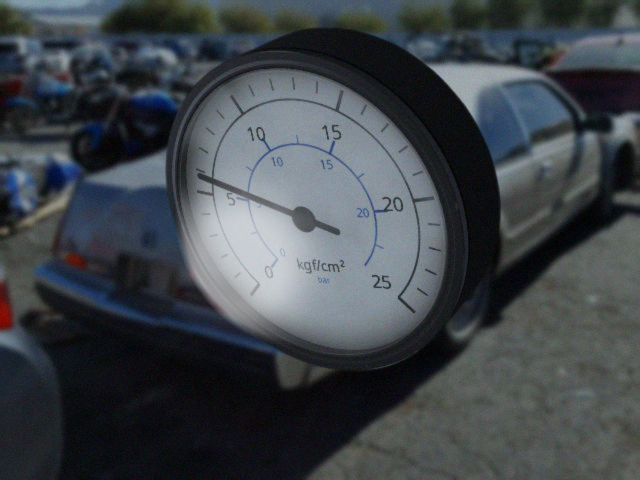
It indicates **6** kg/cm²
